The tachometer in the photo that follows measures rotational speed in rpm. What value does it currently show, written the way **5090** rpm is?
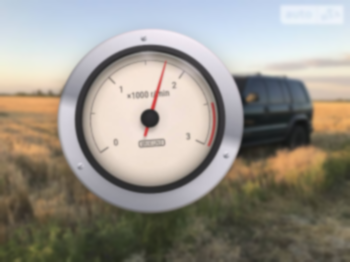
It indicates **1750** rpm
